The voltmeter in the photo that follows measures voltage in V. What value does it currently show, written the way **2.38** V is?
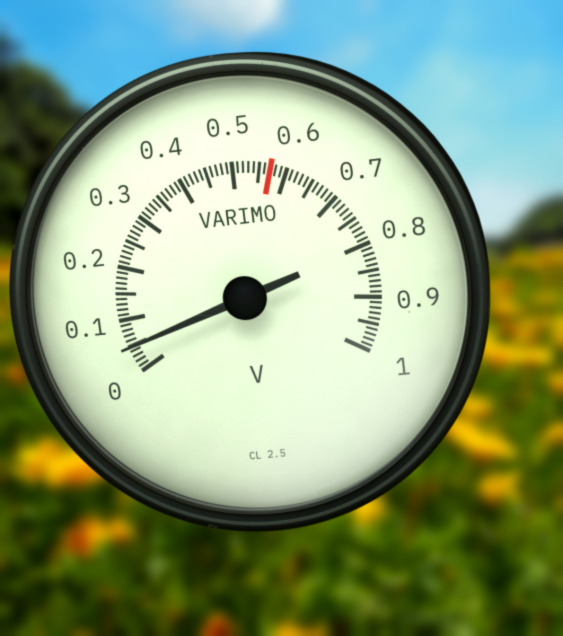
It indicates **0.05** V
